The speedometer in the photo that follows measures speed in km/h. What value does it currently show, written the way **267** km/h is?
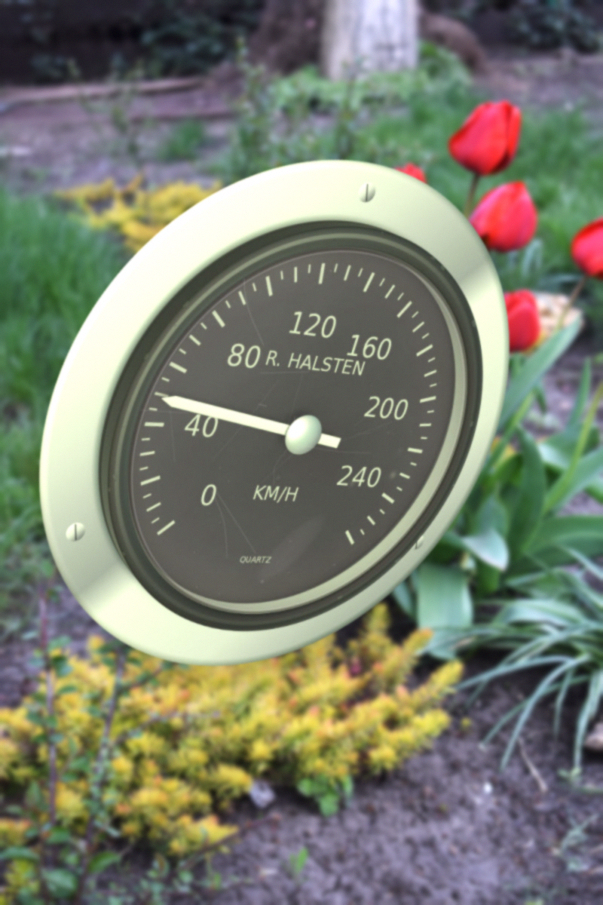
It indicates **50** km/h
